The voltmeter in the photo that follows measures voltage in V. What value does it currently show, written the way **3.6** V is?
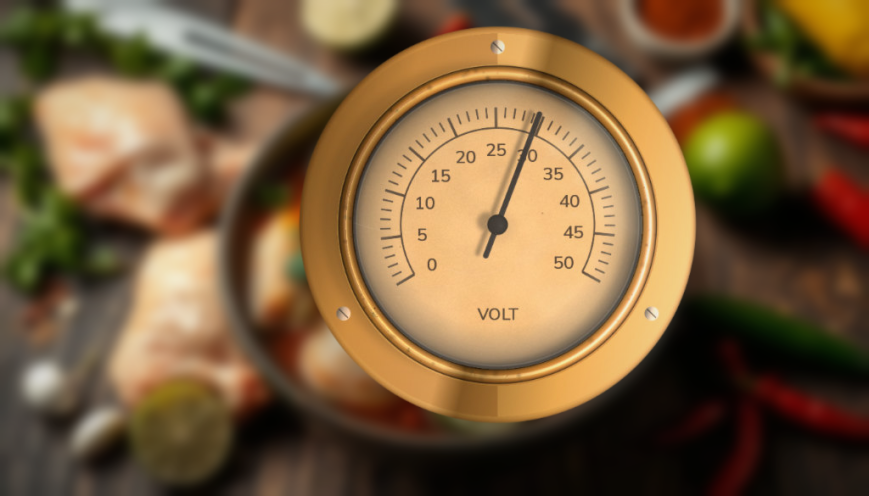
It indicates **29.5** V
